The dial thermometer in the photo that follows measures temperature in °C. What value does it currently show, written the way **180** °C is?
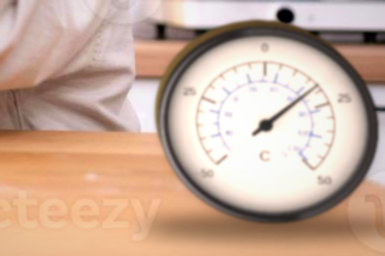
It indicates **17.5** °C
